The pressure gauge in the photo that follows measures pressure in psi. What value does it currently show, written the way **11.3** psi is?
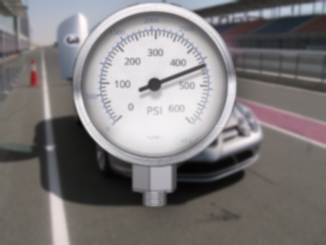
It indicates **450** psi
